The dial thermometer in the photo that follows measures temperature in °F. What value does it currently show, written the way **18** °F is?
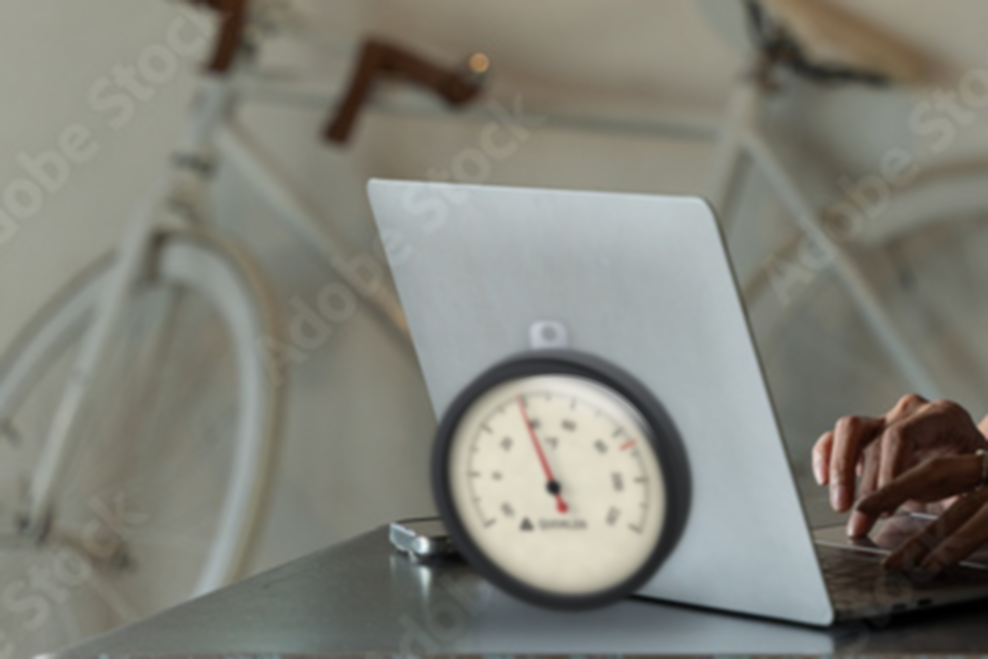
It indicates **40** °F
